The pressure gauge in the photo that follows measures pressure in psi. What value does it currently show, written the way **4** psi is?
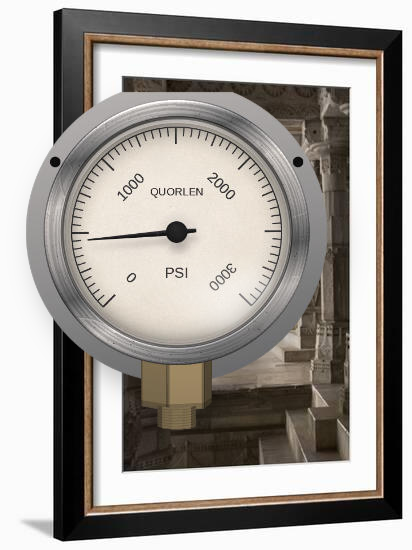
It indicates **450** psi
